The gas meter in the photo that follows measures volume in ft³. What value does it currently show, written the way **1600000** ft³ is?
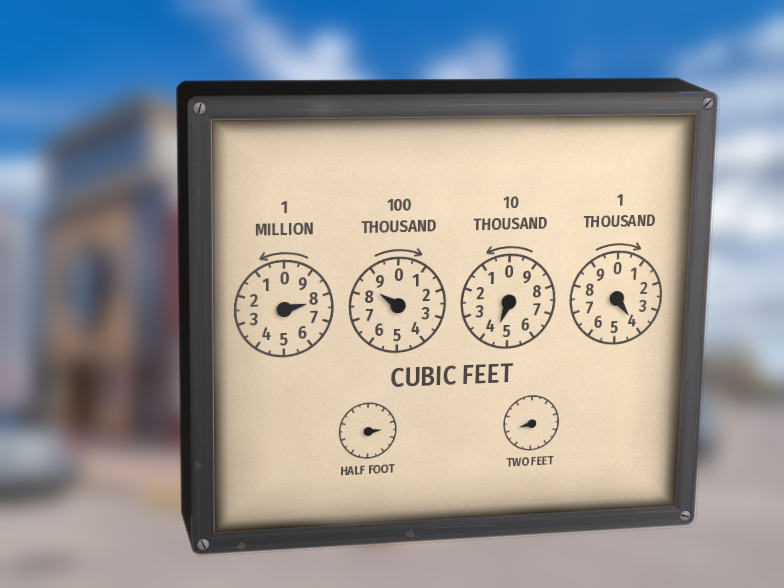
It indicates **784400** ft³
